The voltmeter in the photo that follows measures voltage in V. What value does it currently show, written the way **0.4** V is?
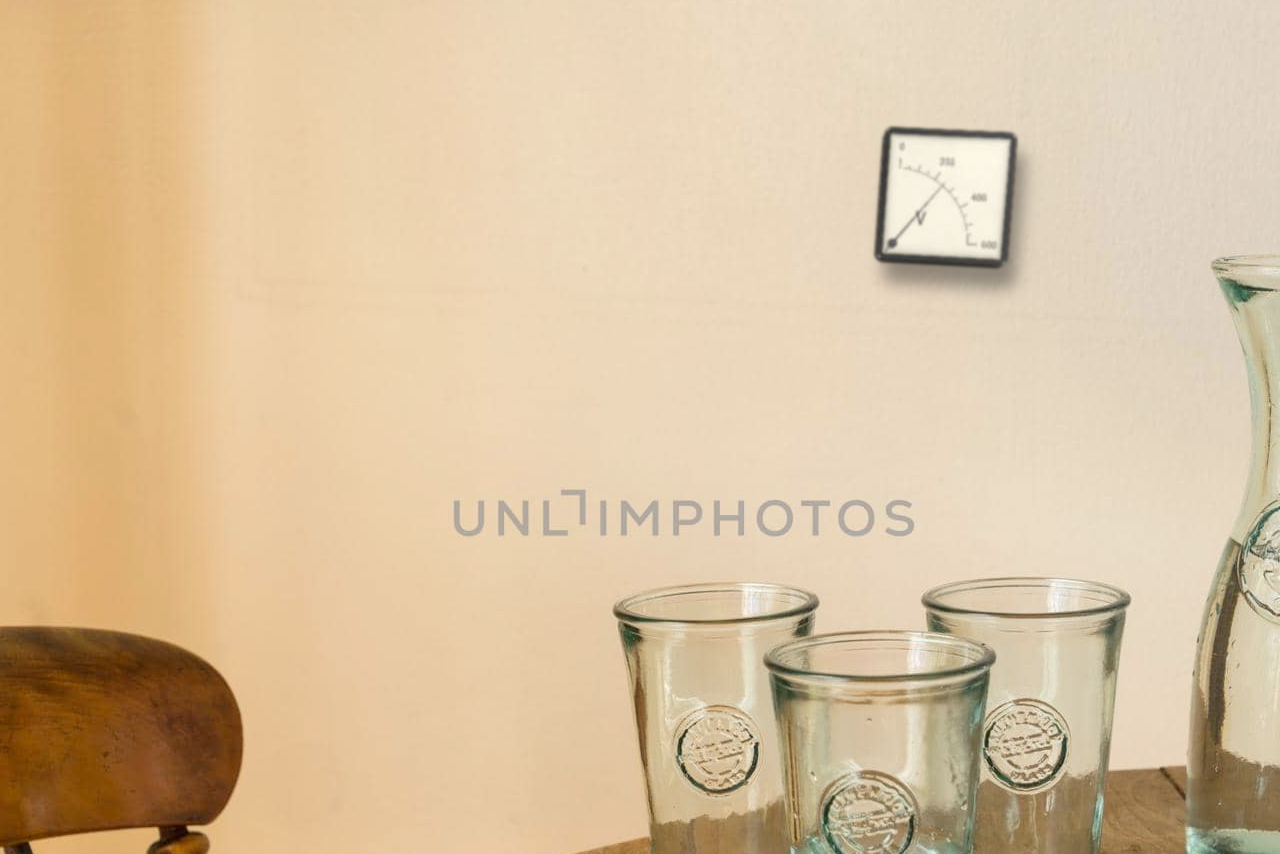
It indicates **250** V
